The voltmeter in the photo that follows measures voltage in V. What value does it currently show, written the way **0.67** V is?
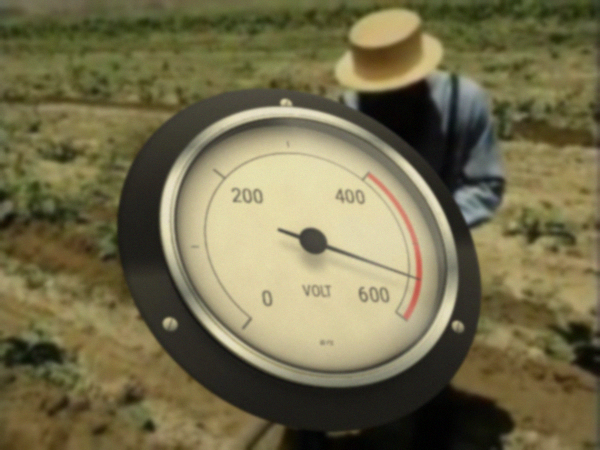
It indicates **550** V
